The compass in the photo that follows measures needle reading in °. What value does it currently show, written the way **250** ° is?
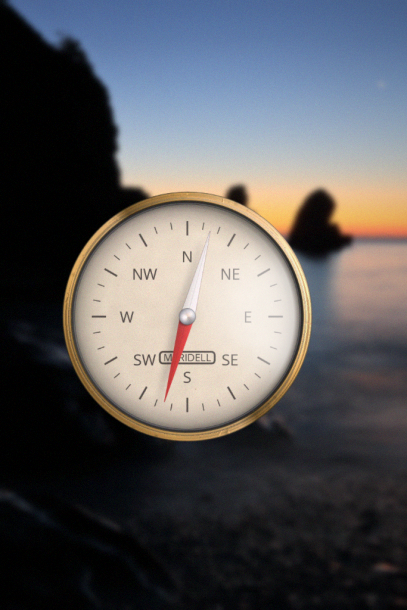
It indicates **195** °
